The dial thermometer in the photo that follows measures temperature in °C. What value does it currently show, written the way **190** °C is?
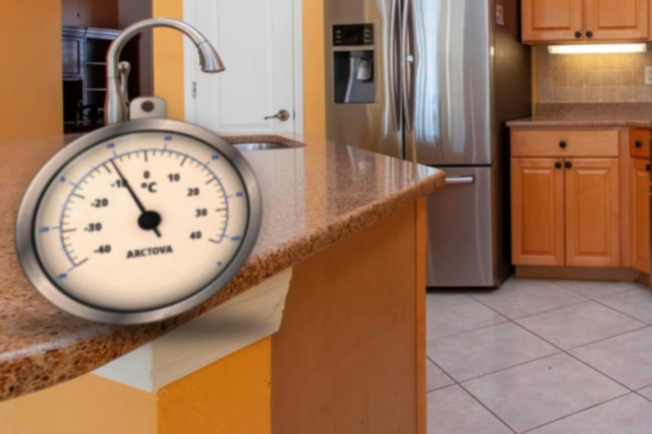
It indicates **-8** °C
